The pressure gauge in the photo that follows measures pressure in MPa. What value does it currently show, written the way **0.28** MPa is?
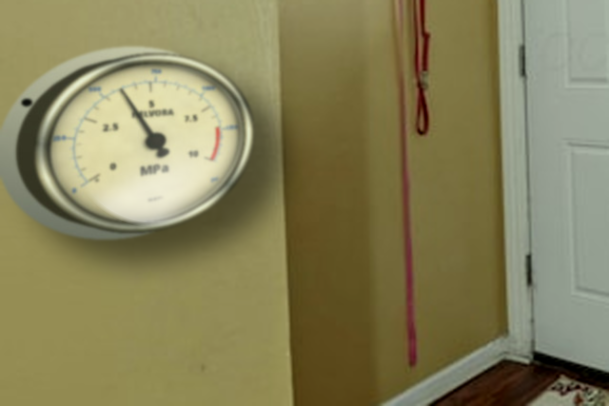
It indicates **4** MPa
